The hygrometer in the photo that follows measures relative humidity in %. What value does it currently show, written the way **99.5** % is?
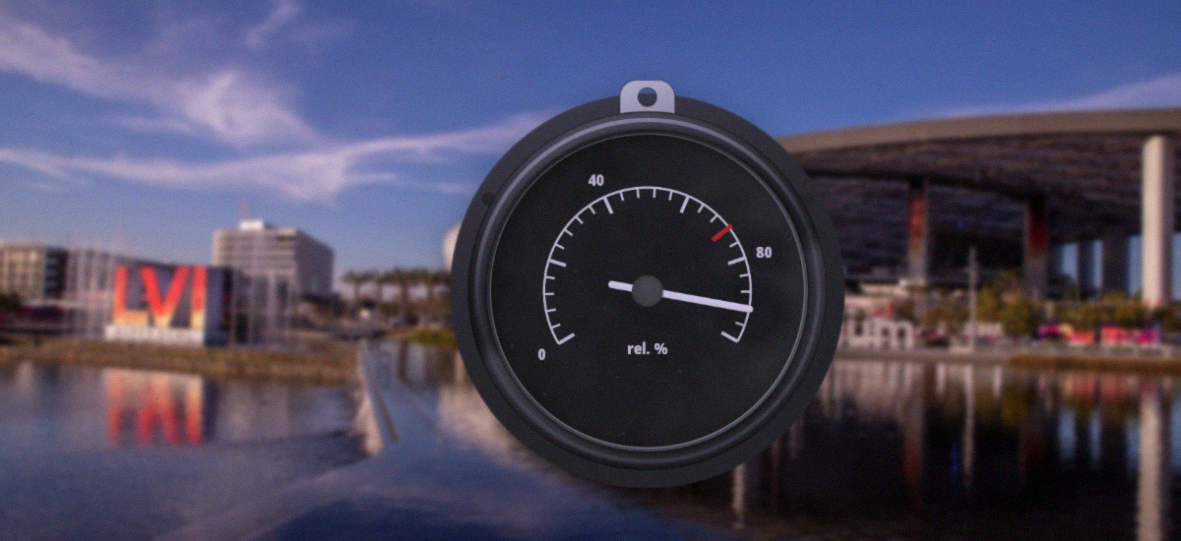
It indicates **92** %
